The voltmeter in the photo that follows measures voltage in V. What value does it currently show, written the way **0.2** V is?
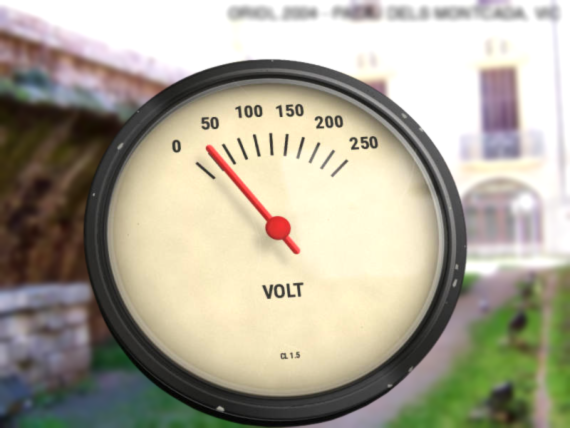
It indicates **25** V
